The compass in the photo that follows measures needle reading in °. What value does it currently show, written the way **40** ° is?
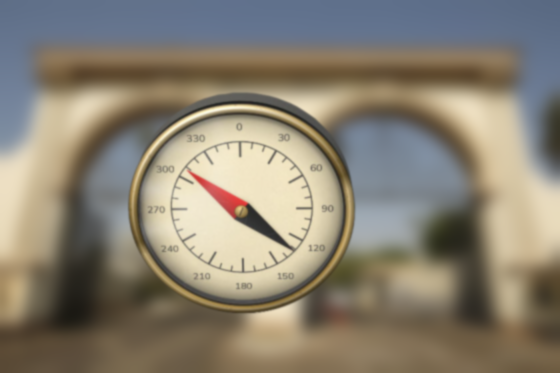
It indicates **310** °
